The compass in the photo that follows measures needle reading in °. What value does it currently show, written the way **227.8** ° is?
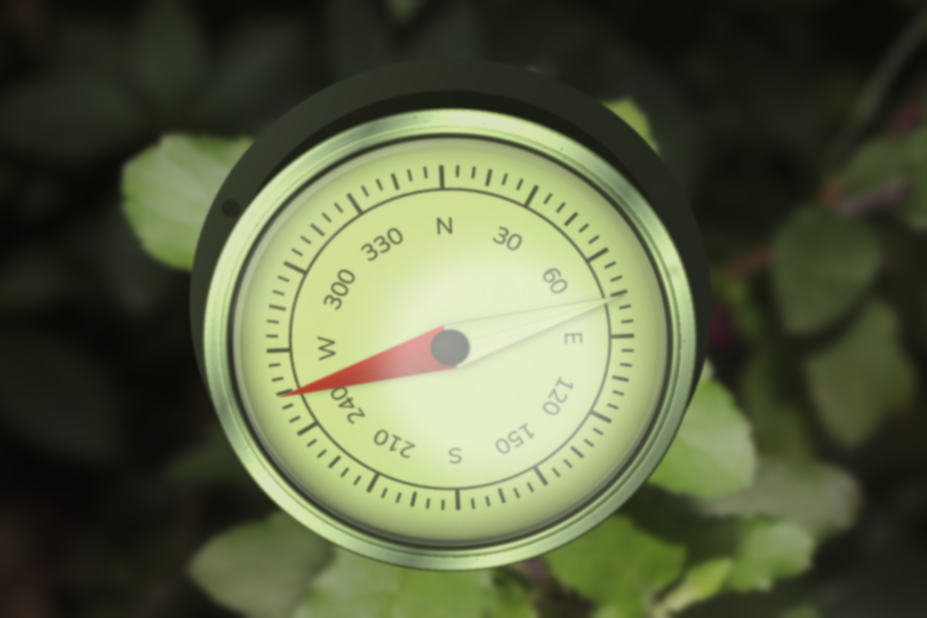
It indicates **255** °
